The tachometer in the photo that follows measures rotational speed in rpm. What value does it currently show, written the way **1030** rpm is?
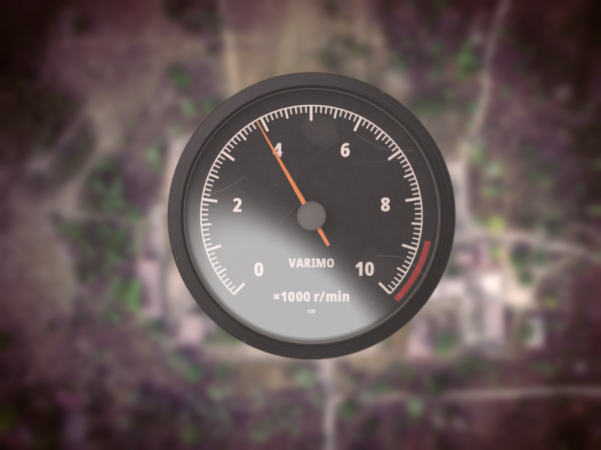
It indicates **3900** rpm
